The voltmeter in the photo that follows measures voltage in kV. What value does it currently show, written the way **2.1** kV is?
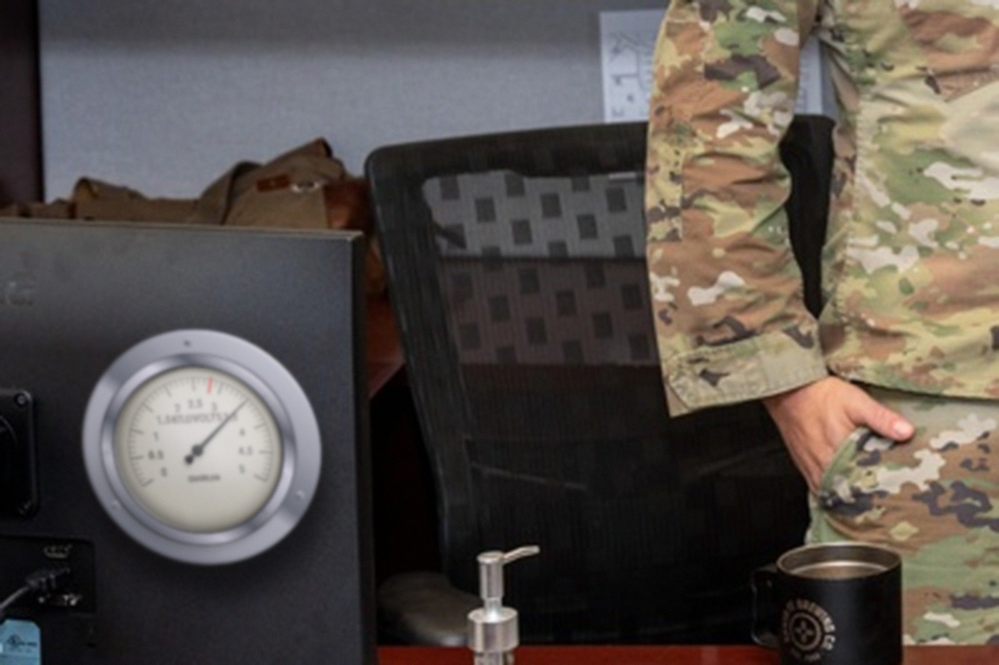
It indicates **3.5** kV
